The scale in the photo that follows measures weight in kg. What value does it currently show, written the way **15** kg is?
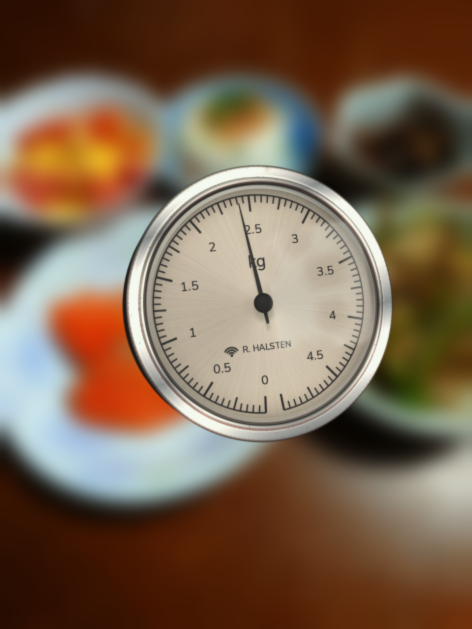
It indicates **2.4** kg
